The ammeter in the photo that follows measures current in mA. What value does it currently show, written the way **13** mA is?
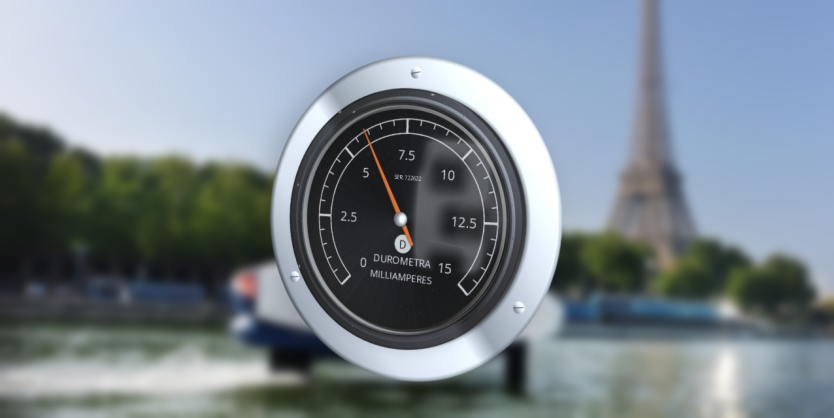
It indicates **6** mA
